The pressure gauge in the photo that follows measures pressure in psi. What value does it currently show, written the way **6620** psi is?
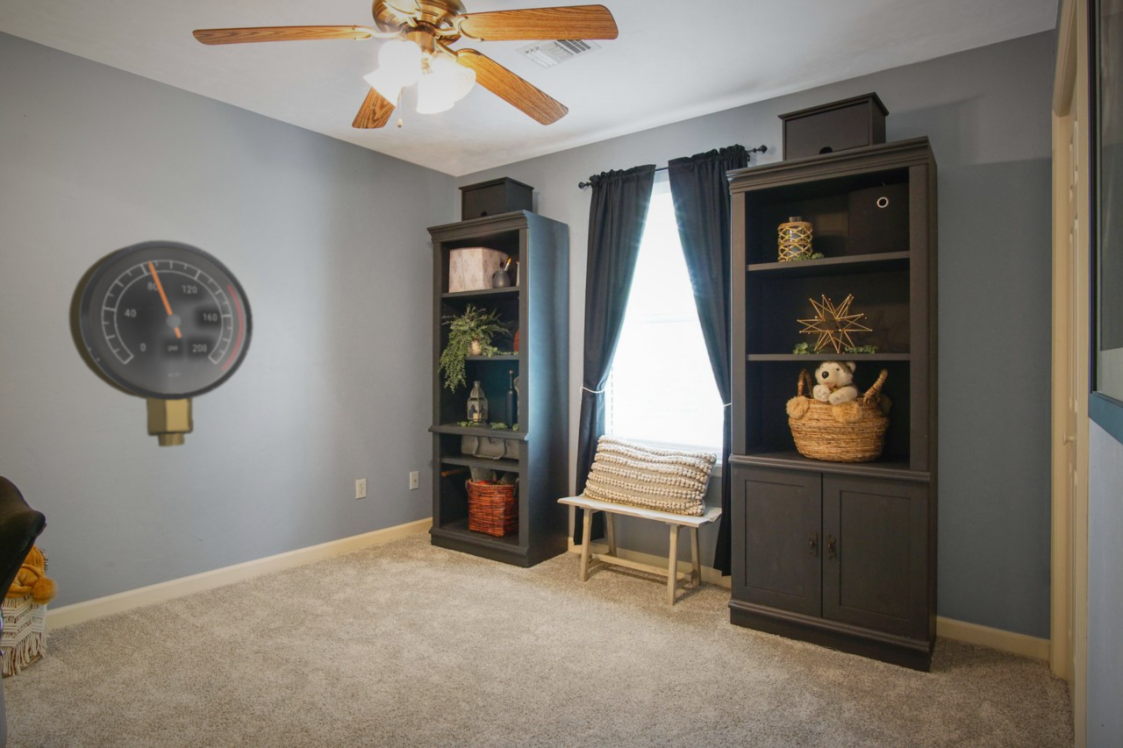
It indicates **85** psi
